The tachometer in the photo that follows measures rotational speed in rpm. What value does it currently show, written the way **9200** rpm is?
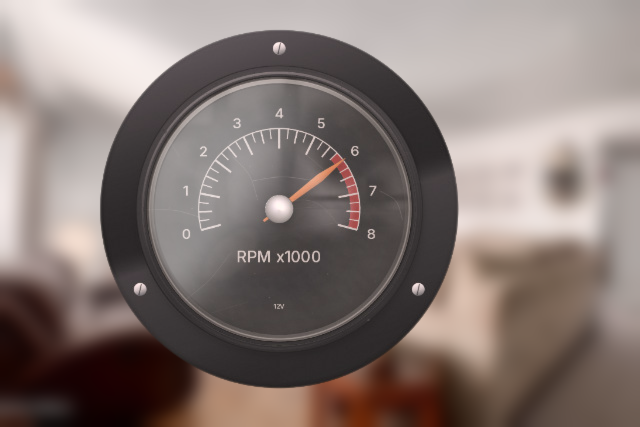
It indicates **6000** rpm
